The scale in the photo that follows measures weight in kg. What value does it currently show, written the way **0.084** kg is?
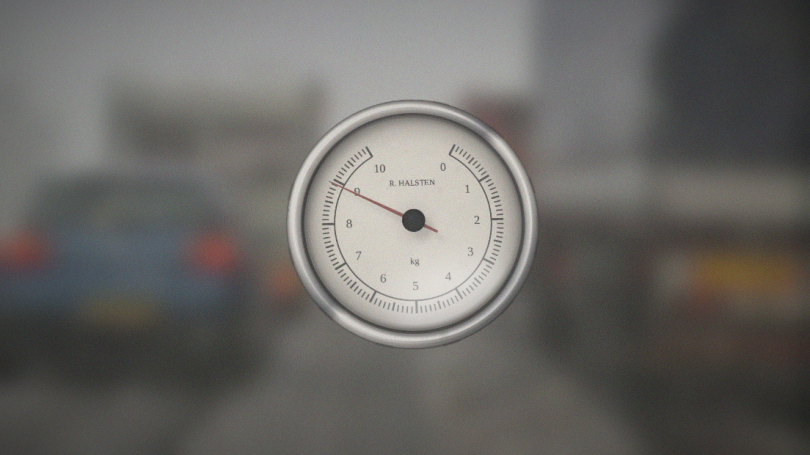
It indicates **8.9** kg
